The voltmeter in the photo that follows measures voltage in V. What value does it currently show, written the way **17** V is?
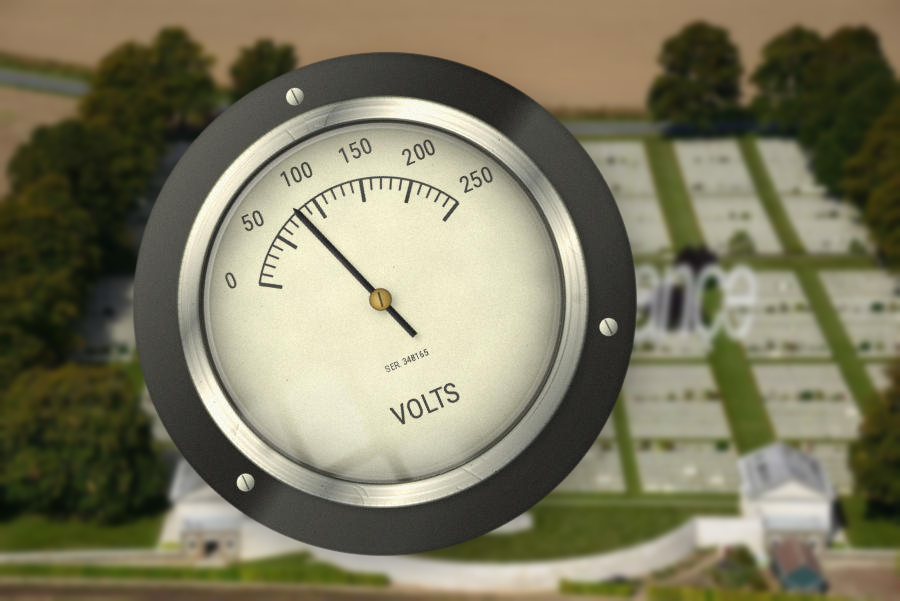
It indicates **80** V
